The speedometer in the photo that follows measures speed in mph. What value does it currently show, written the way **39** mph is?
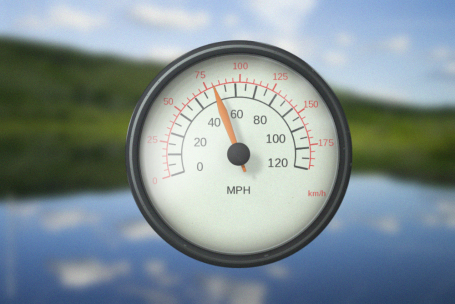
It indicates **50** mph
